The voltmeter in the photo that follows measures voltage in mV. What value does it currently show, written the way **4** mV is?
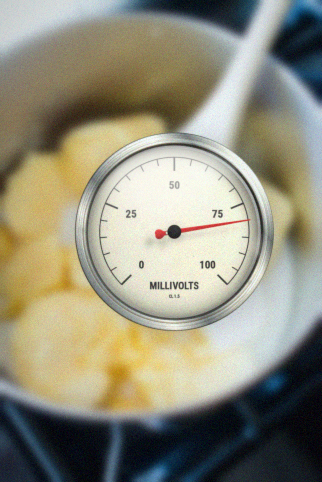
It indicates **80** mV
